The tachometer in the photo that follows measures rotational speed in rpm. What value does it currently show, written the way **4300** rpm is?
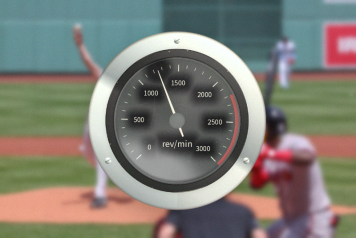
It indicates **1250** rpm
